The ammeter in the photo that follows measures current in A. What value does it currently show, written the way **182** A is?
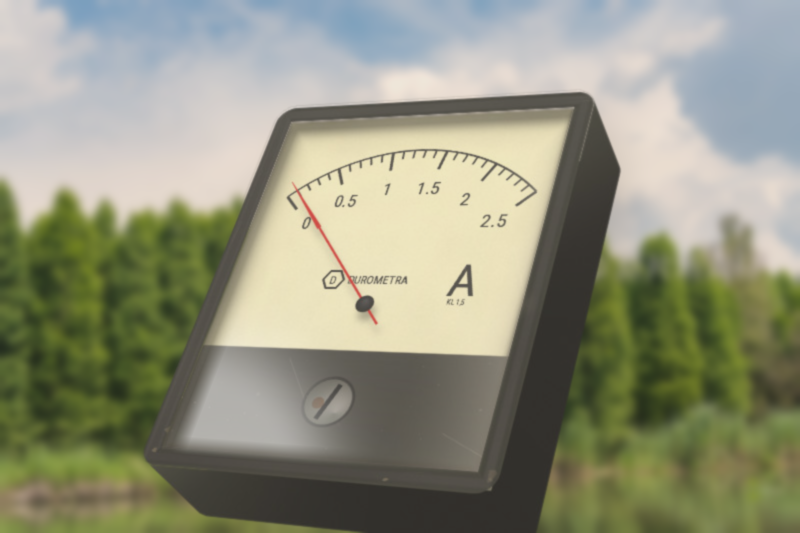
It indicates **0.1** A
